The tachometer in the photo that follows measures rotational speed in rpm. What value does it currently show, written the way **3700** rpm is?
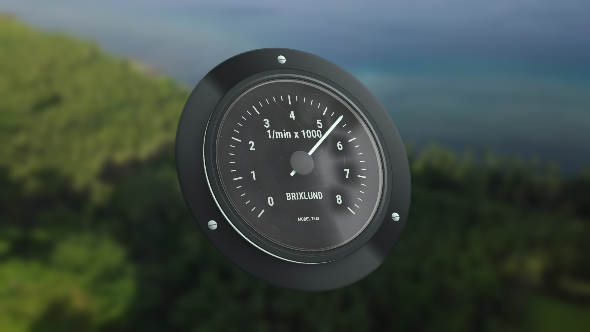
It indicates **5400** rpm
